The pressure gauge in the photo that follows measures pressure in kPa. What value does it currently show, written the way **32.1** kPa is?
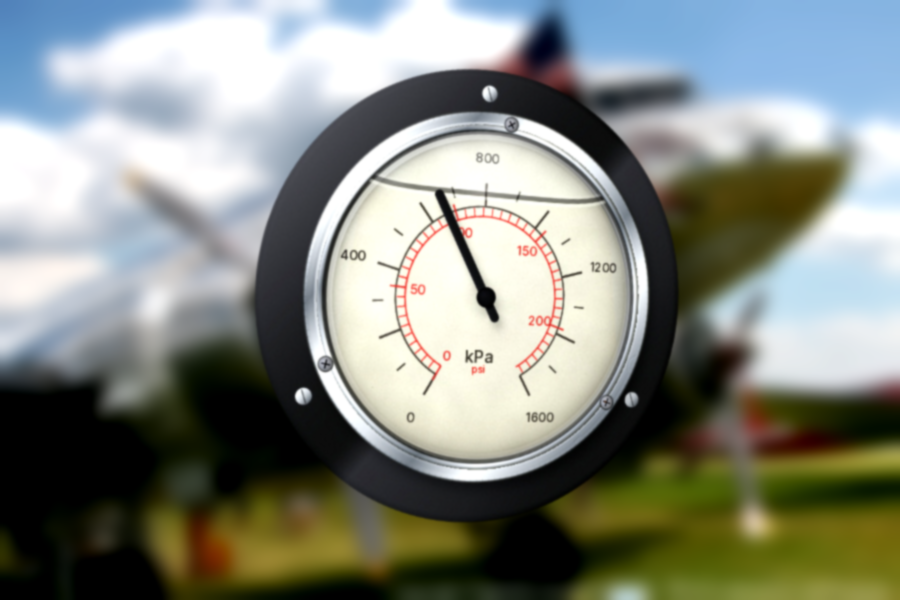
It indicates **650** kPa
